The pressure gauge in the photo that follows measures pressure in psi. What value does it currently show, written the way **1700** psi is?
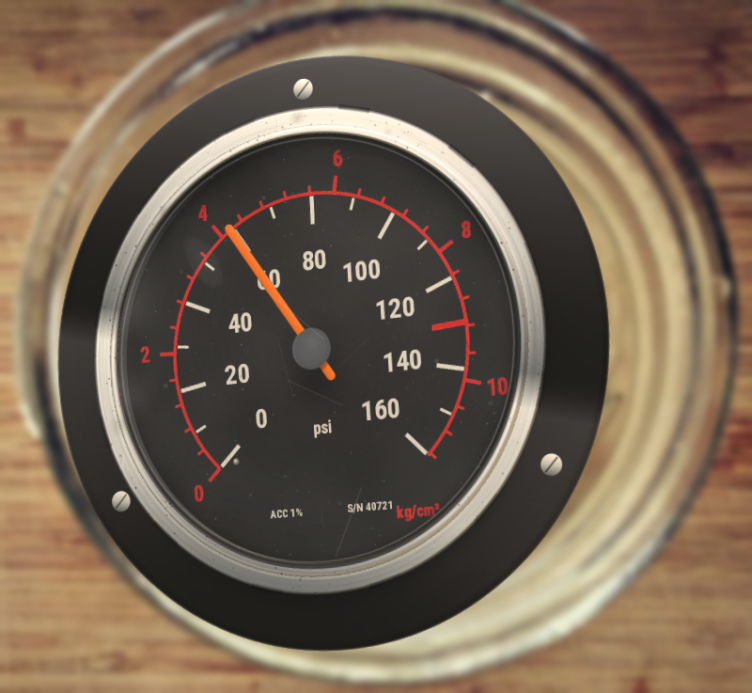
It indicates **60** psi
